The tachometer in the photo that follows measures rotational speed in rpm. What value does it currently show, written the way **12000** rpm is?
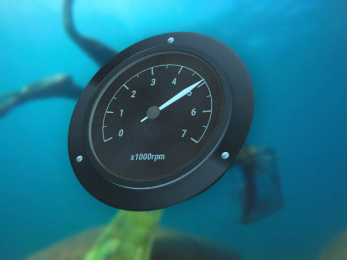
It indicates **5000** rpm
